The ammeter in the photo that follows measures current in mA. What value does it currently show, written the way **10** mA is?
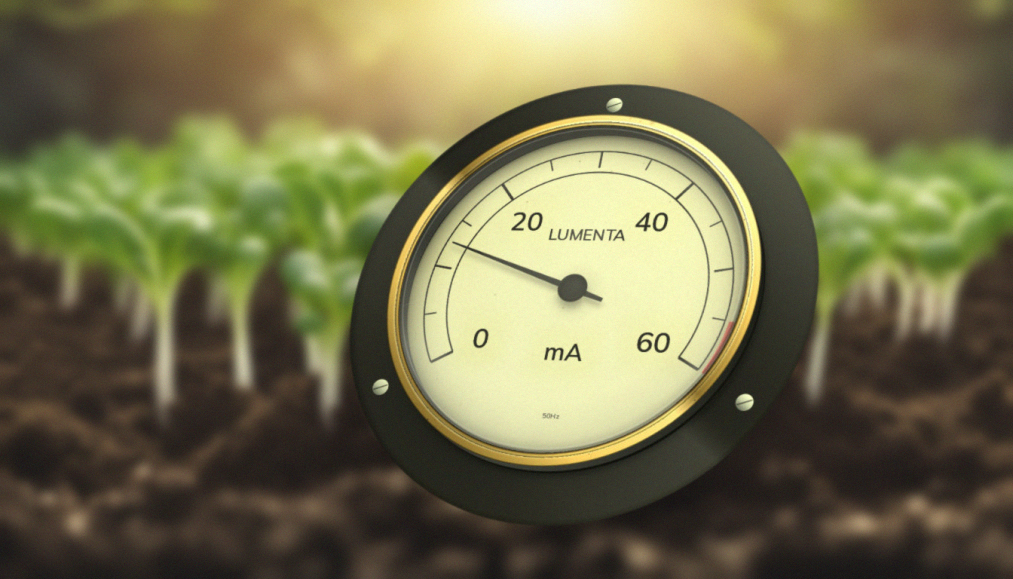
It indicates **12.5** mA
